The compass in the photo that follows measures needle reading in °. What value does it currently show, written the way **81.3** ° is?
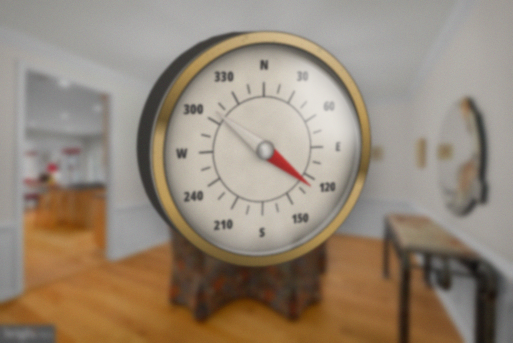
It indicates **127.5** °
